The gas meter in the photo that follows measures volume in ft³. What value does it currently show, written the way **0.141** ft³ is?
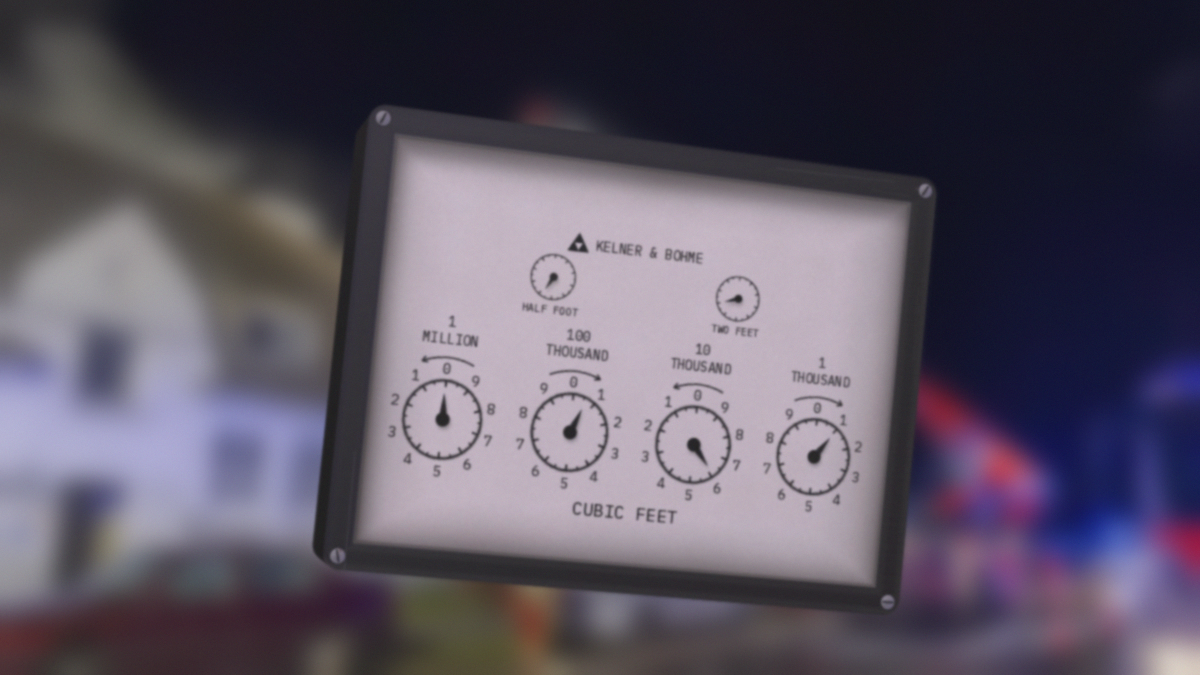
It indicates **6100** ft³
